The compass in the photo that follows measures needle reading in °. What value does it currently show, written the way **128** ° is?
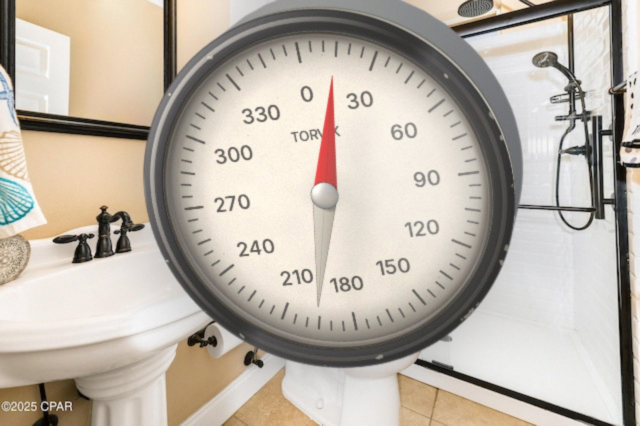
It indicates **15** °
